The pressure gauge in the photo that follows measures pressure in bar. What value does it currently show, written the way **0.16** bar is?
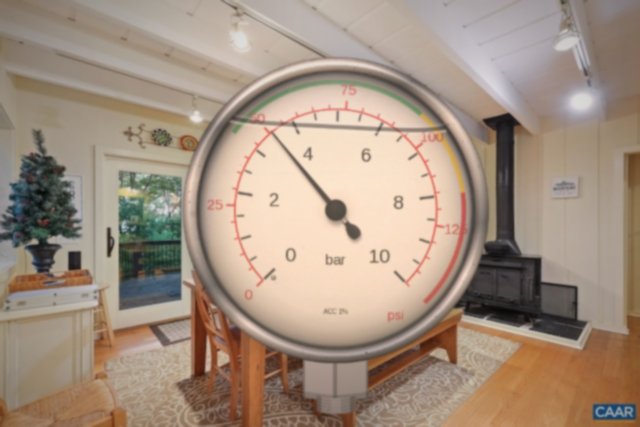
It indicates **3.5** bar
